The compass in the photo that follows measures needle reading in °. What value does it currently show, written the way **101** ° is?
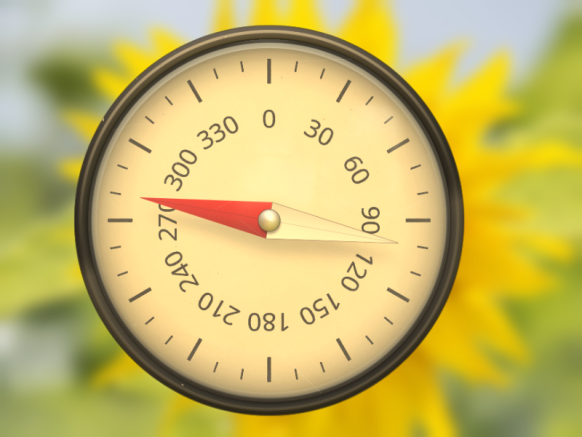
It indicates **280** °
